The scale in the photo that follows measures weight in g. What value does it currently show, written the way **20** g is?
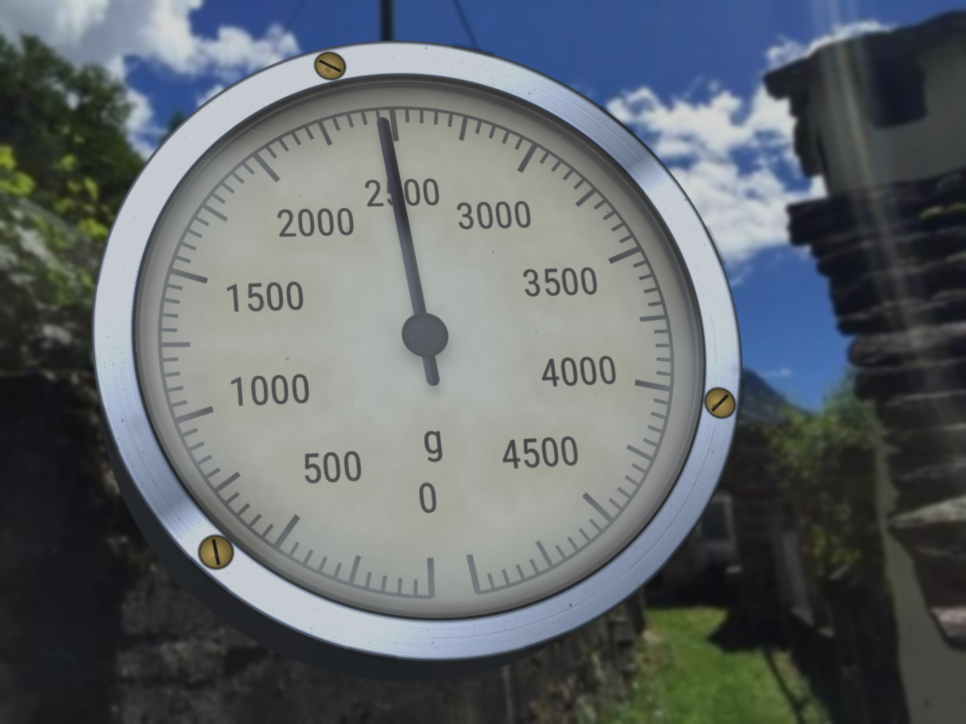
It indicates **2450** g
